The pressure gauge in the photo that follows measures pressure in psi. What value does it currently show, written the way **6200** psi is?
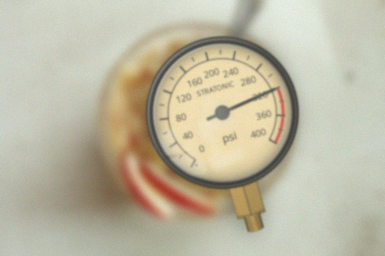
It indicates **320** psi
